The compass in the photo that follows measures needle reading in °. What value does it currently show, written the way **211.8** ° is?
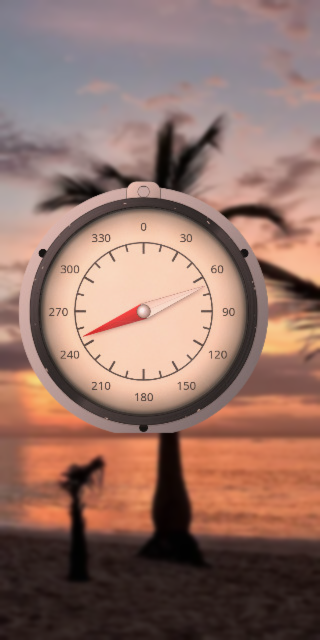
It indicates **247.5** °
